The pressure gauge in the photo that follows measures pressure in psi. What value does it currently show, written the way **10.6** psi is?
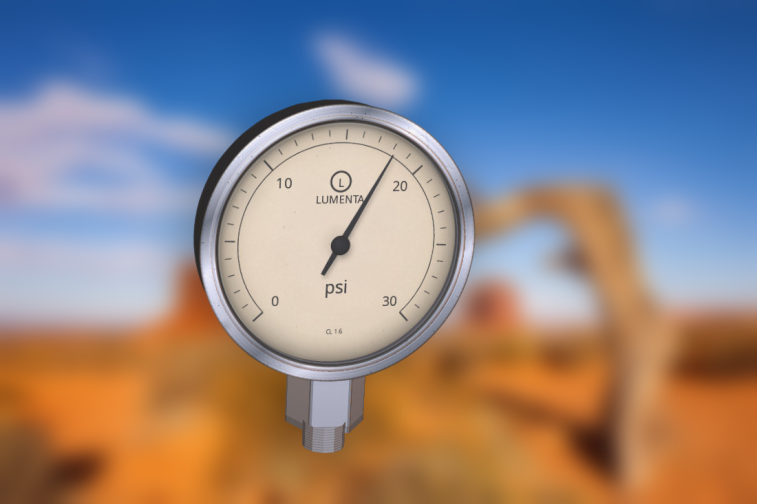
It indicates **18** psi
